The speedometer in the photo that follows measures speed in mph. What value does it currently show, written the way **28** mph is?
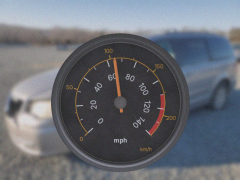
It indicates **65** mph
